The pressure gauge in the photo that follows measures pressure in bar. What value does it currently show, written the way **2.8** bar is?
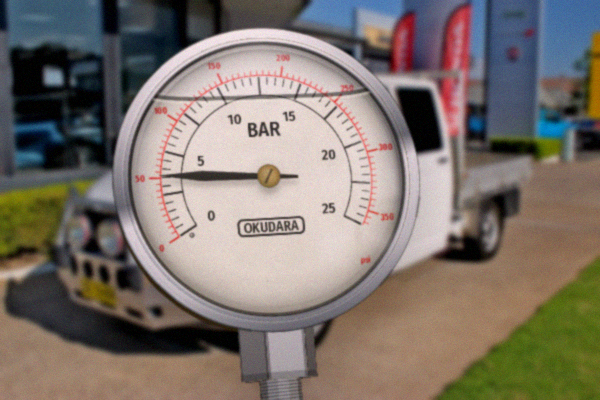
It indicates **3.5** bar
